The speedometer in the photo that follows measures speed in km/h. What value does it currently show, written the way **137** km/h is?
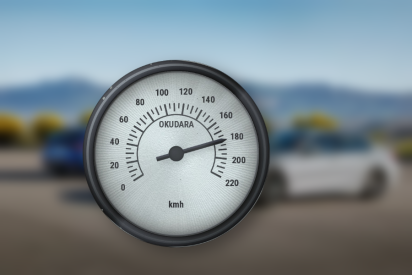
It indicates **180** km/h
